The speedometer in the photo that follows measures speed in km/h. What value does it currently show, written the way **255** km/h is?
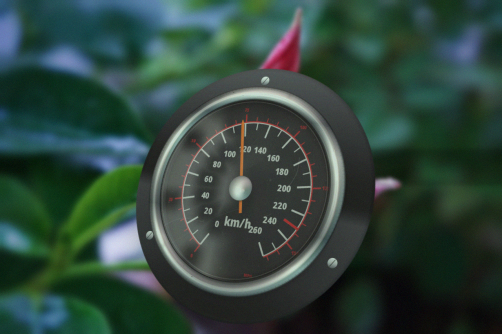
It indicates **120** km/h
